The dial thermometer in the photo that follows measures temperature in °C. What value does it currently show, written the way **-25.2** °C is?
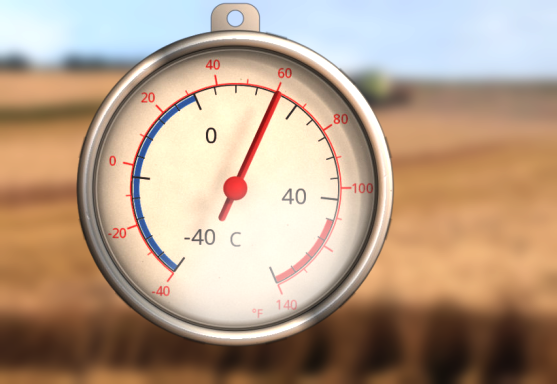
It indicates **16** °C
